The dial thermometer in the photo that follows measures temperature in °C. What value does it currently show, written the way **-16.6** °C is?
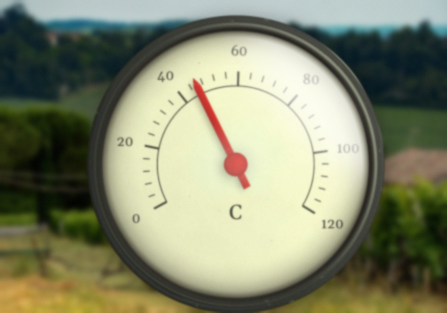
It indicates **46** °C
